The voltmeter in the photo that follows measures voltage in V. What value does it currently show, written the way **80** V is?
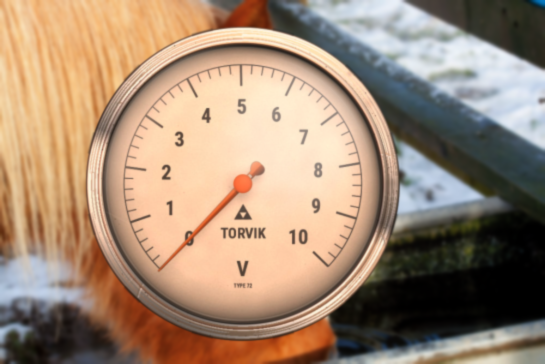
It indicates **0** V
